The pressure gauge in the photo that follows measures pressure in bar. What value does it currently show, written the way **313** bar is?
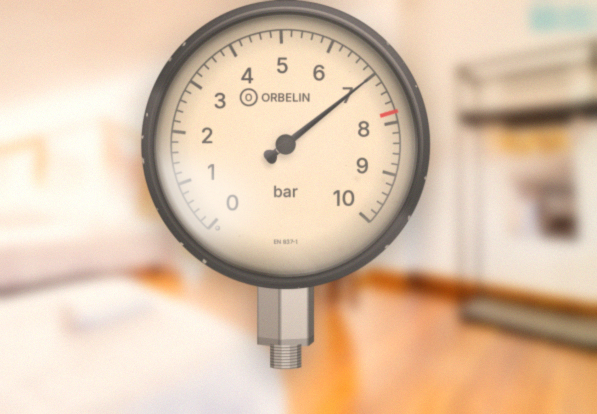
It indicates **7** bar
